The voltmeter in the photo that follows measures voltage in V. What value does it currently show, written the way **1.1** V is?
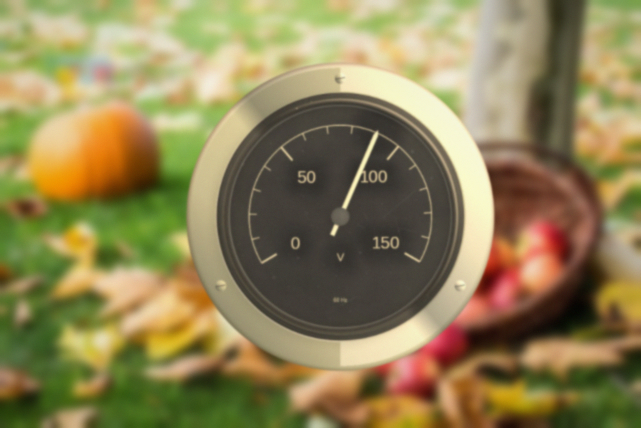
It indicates **90** V
